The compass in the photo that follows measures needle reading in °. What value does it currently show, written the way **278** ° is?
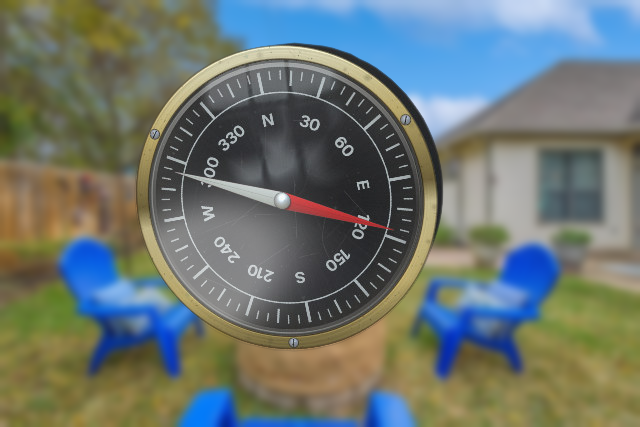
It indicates **115** °
